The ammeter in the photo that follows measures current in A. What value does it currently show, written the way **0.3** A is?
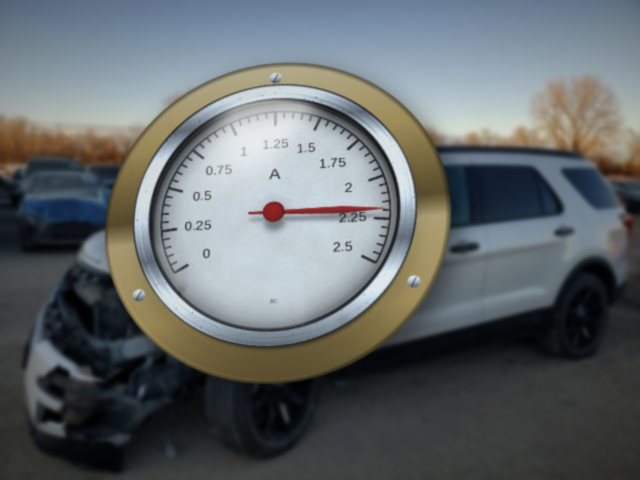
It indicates **2.2** A
